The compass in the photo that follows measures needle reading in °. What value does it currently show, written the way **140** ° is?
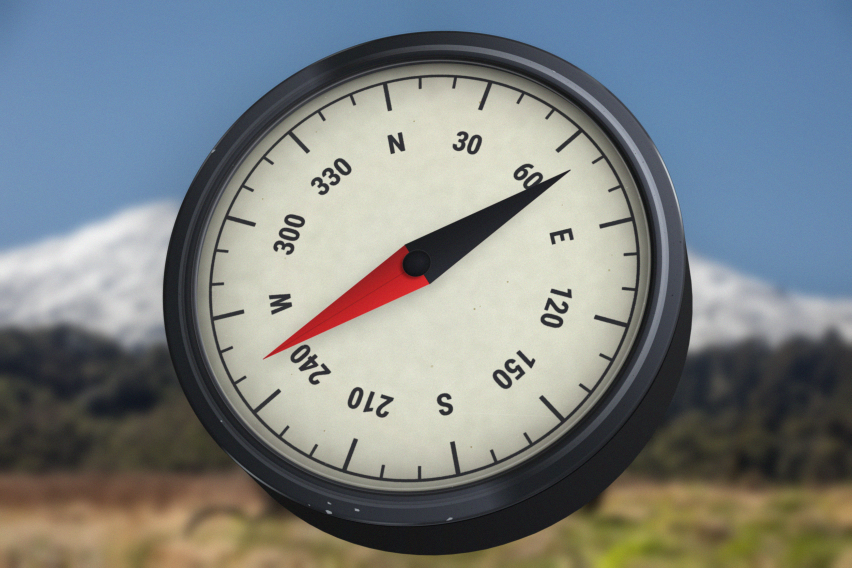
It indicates **250** °
